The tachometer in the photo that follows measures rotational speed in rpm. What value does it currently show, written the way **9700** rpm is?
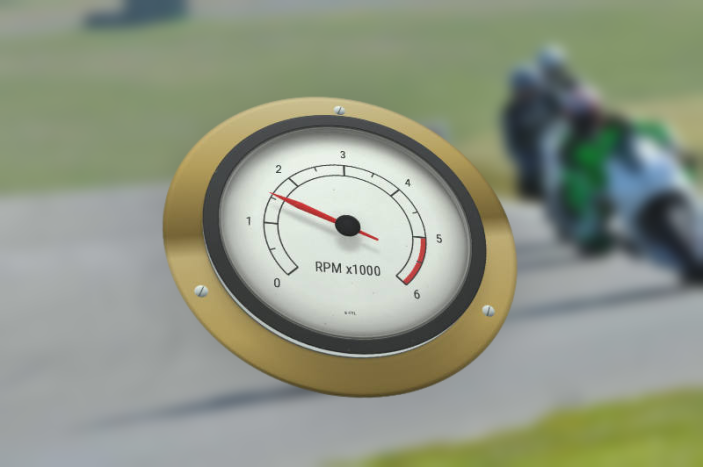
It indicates **1500** rpm
